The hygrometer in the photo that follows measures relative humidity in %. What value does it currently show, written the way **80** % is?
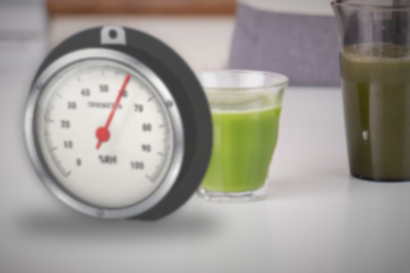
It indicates **60** %
